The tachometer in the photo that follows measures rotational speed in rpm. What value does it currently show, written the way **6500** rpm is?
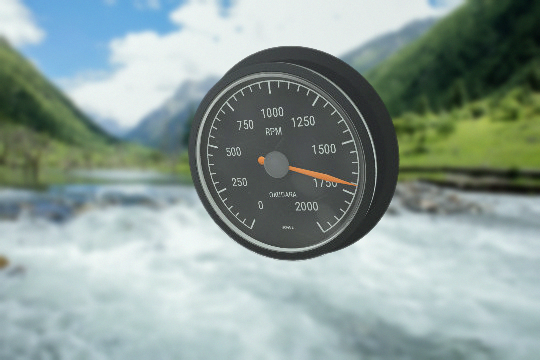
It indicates **1700** rpm
